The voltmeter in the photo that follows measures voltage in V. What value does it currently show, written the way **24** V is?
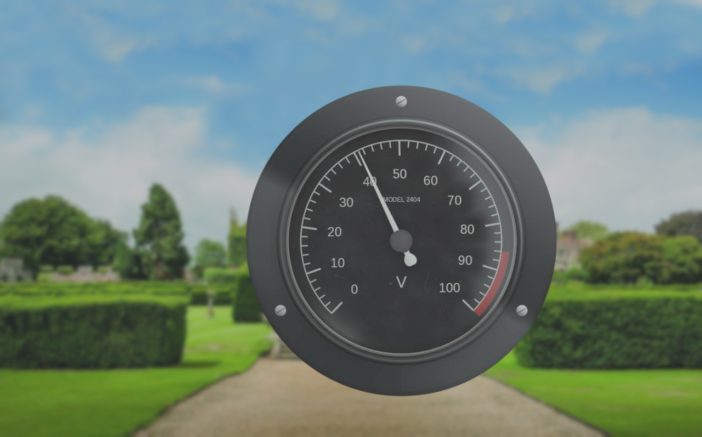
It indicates **41** V
